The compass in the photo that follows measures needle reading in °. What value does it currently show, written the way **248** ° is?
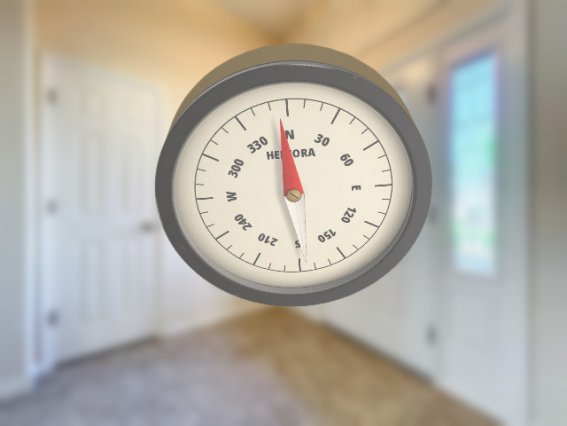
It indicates **355** °
